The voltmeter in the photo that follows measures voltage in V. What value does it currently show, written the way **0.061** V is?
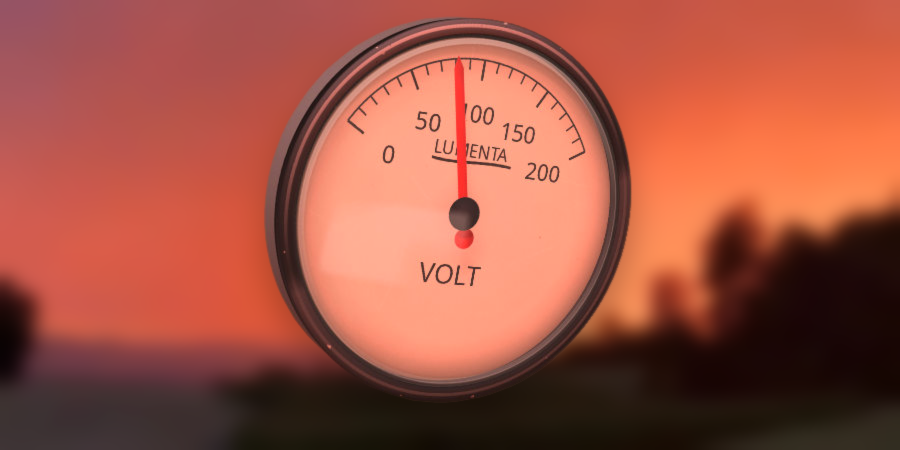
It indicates **80** V
